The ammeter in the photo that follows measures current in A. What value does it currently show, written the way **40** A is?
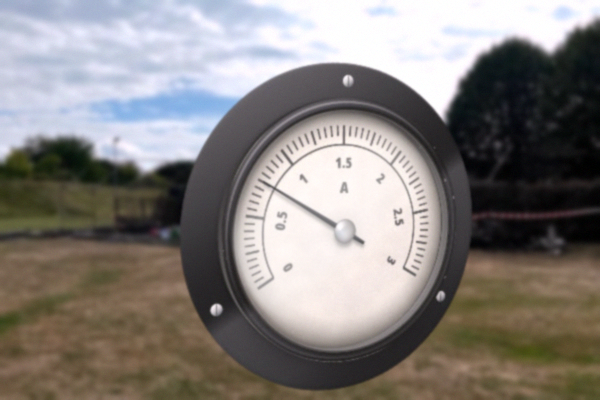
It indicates **0.75** A
